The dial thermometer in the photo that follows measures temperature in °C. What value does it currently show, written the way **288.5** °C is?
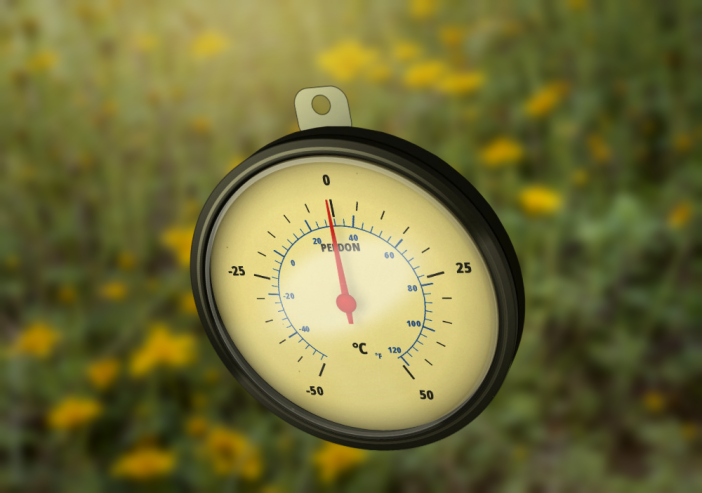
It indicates **0** °C
